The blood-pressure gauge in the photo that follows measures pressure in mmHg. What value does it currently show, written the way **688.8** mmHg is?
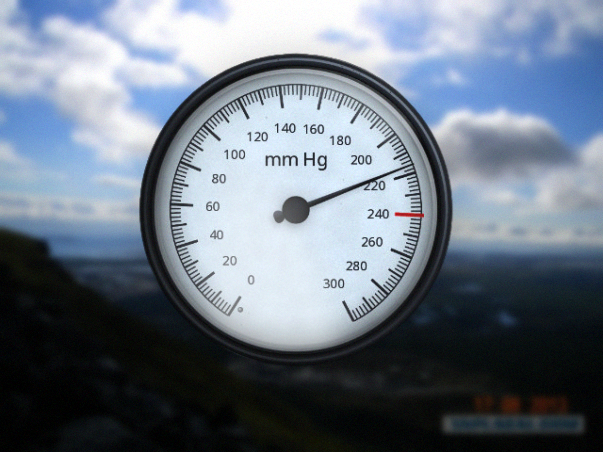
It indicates **216** mmHg
